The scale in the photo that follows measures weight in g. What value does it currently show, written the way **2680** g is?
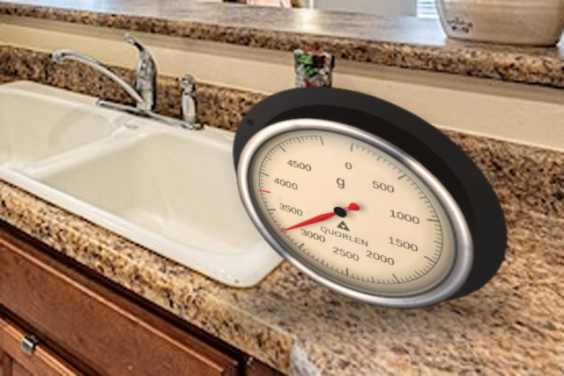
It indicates **3250** g
